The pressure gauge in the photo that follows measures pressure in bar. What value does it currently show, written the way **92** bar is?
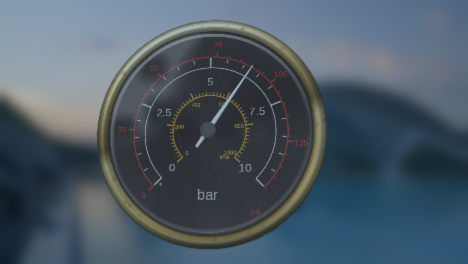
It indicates **6.25** bar
